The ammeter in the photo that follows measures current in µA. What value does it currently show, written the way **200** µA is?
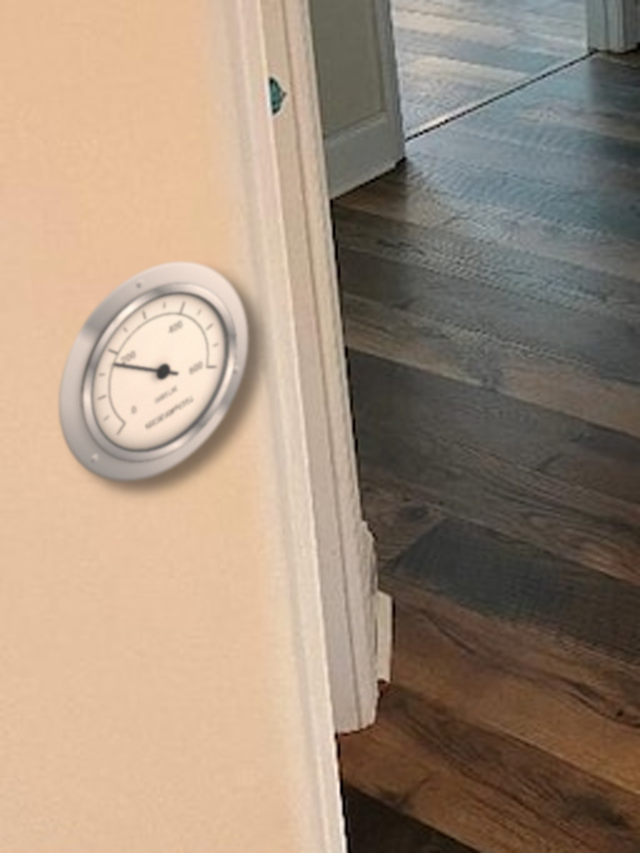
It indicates **175** µA
